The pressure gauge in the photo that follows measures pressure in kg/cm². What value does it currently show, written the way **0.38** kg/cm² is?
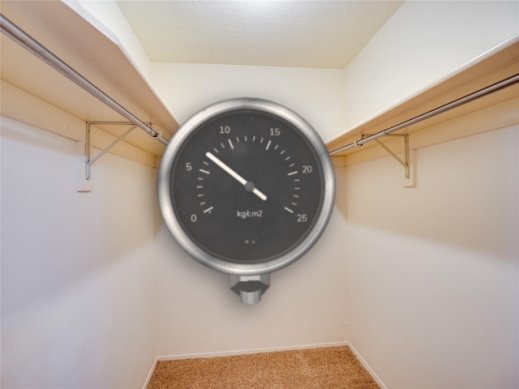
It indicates **7** kg/cm²
